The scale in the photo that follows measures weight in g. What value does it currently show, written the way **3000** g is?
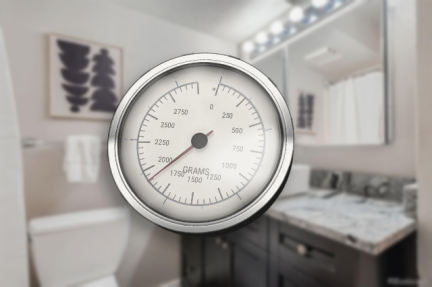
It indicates **1900** g
